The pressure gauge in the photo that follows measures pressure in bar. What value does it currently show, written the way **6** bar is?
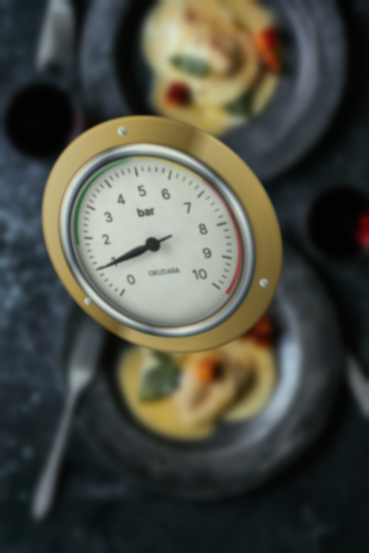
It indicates **1** bar
